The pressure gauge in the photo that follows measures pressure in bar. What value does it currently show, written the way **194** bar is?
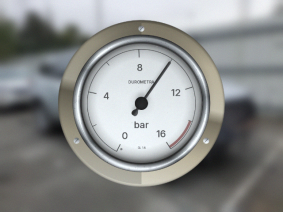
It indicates **10** bar
